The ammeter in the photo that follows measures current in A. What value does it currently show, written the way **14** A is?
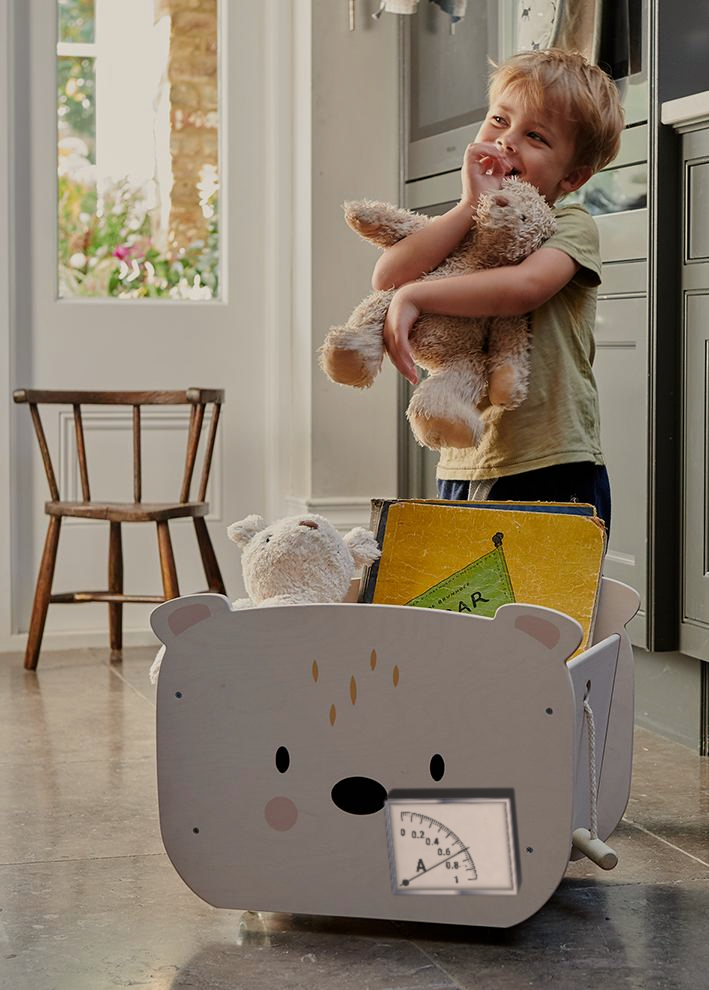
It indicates **0.7** A
